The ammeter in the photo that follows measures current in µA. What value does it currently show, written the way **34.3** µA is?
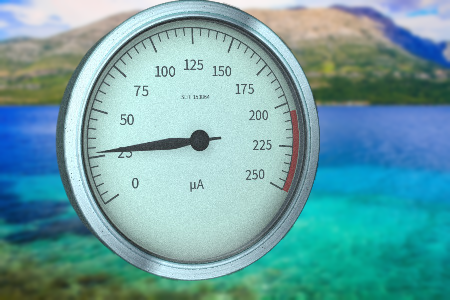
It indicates **27.5** µA
